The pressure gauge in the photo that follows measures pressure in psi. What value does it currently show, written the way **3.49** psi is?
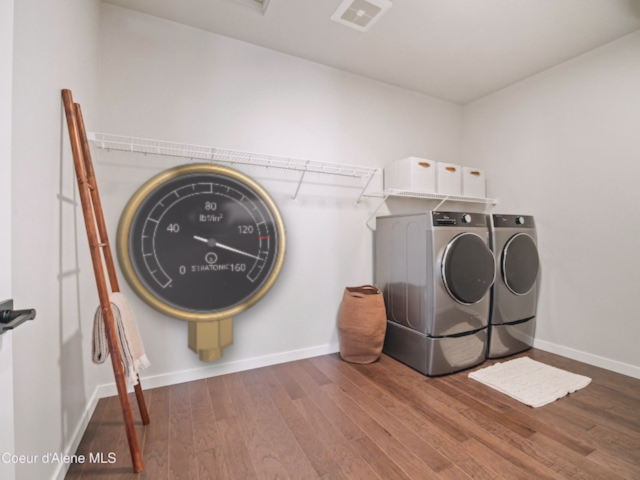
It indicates **145** psi
